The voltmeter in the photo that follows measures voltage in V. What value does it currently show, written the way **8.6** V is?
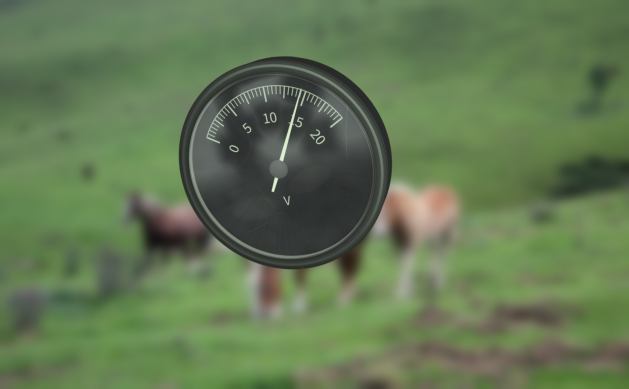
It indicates **14.5** V
